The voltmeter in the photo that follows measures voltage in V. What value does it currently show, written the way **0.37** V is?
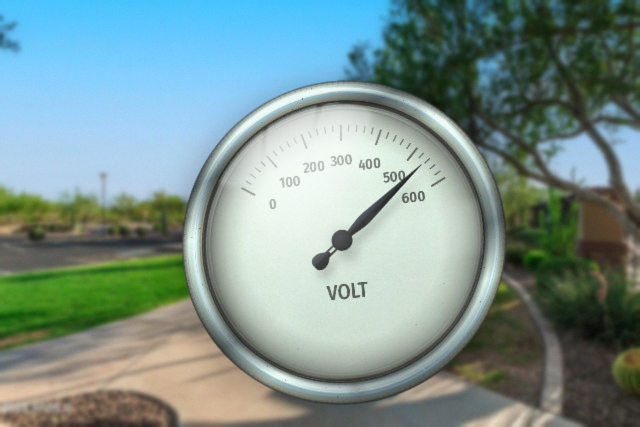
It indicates **540** V
